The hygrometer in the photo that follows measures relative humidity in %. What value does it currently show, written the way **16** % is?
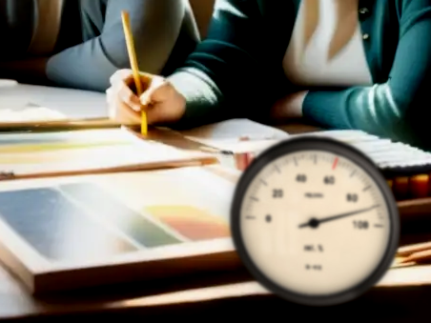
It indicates **90** %
